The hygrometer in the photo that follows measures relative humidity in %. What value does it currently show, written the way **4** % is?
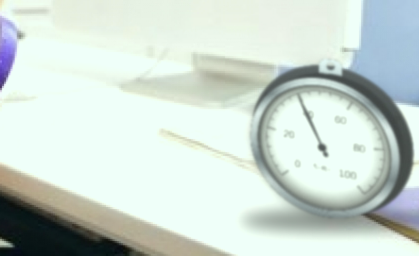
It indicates **40** %
